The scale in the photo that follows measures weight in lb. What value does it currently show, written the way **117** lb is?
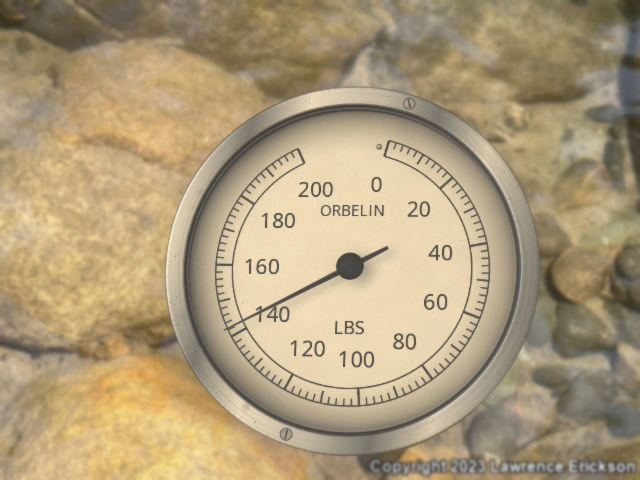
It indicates **142** lb
